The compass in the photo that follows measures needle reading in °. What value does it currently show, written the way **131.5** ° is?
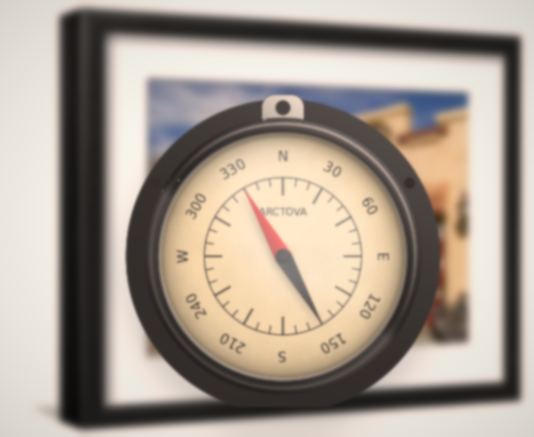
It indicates **330** °
